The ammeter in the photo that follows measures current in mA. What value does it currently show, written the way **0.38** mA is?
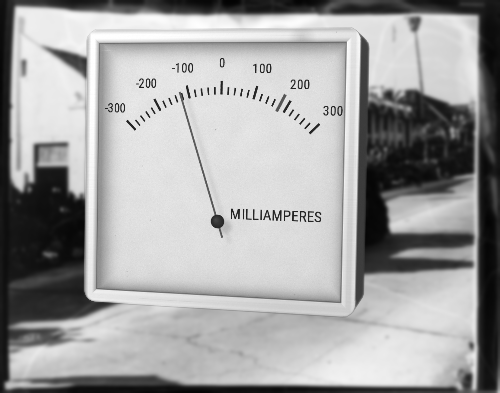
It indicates **-120** mA
